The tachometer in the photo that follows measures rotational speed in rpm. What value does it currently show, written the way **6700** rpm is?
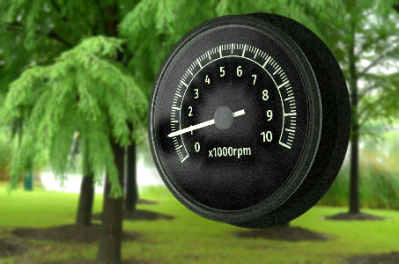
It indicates **1000** rpm
